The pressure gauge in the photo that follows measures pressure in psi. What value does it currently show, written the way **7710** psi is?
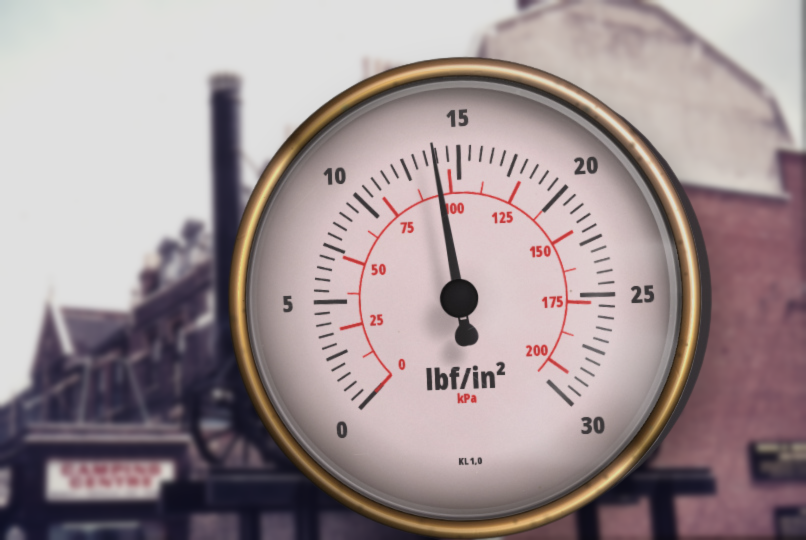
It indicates **14** psi
